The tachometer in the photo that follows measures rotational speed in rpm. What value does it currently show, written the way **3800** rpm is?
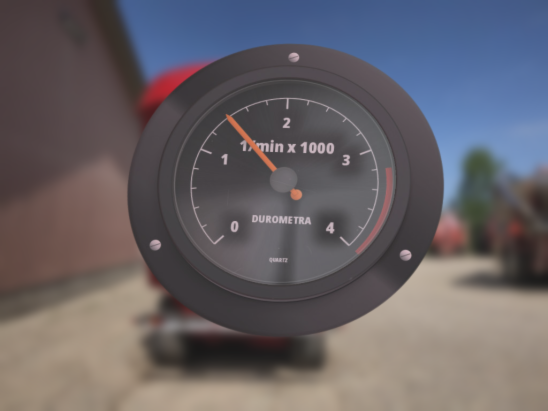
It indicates **1400** rpm
